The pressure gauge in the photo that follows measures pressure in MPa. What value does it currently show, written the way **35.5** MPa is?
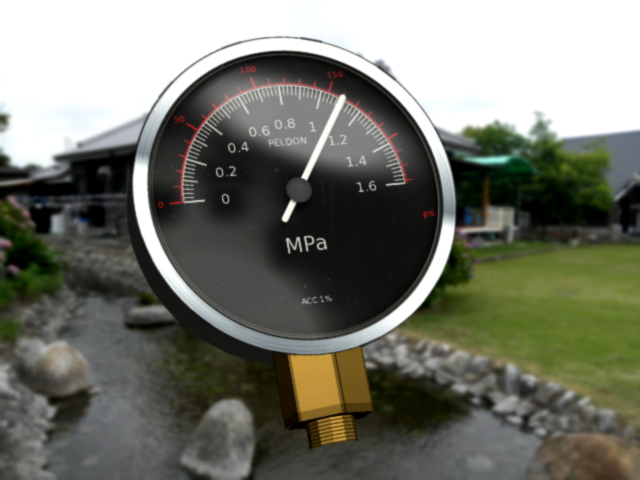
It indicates **1.1** MPa
